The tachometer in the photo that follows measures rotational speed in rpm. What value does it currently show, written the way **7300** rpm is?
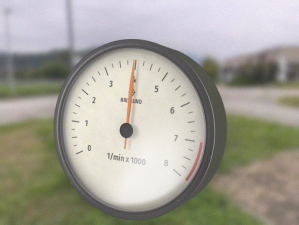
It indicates **4000** rpm
